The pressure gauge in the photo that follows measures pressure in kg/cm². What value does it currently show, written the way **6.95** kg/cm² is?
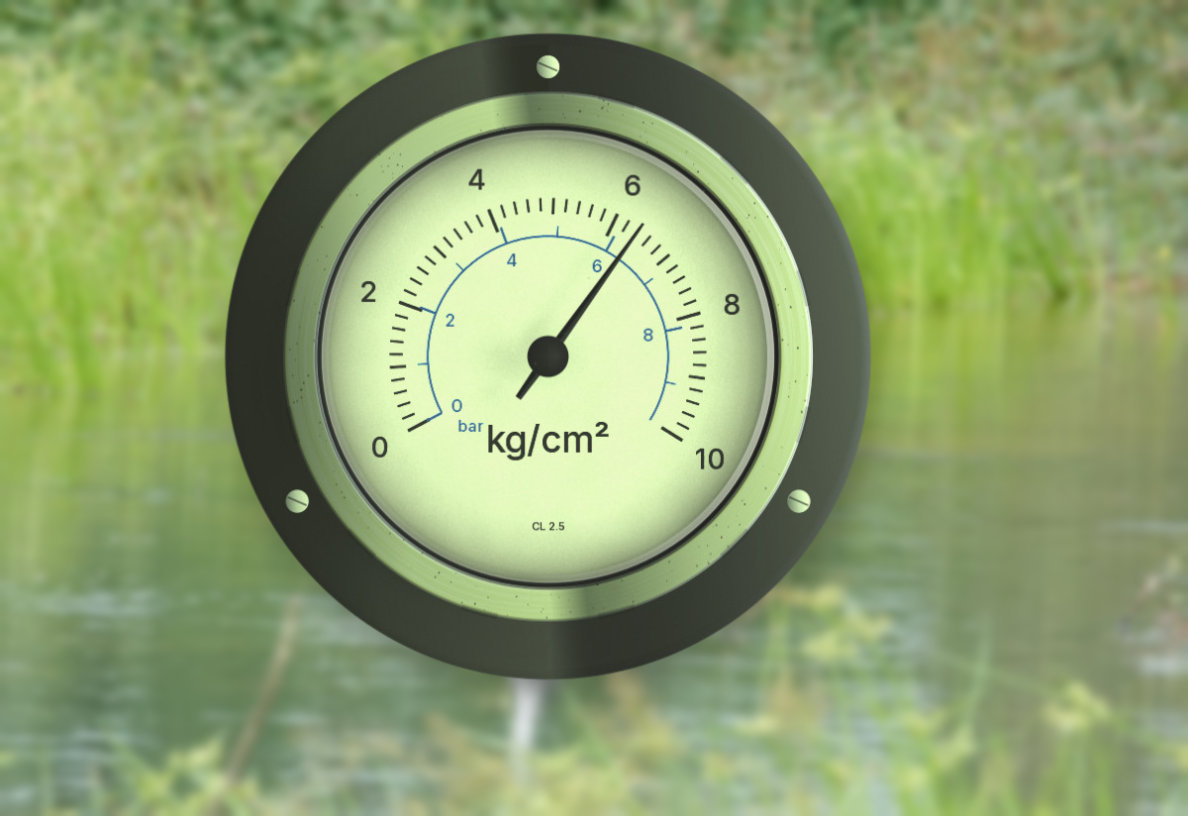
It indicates **6.4** kg/cm²
